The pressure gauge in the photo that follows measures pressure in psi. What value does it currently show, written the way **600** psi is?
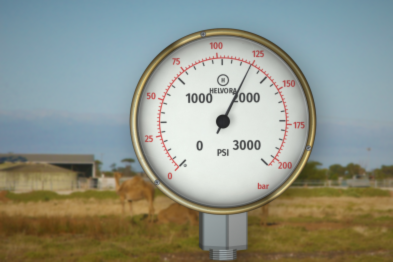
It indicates **1800** psi
